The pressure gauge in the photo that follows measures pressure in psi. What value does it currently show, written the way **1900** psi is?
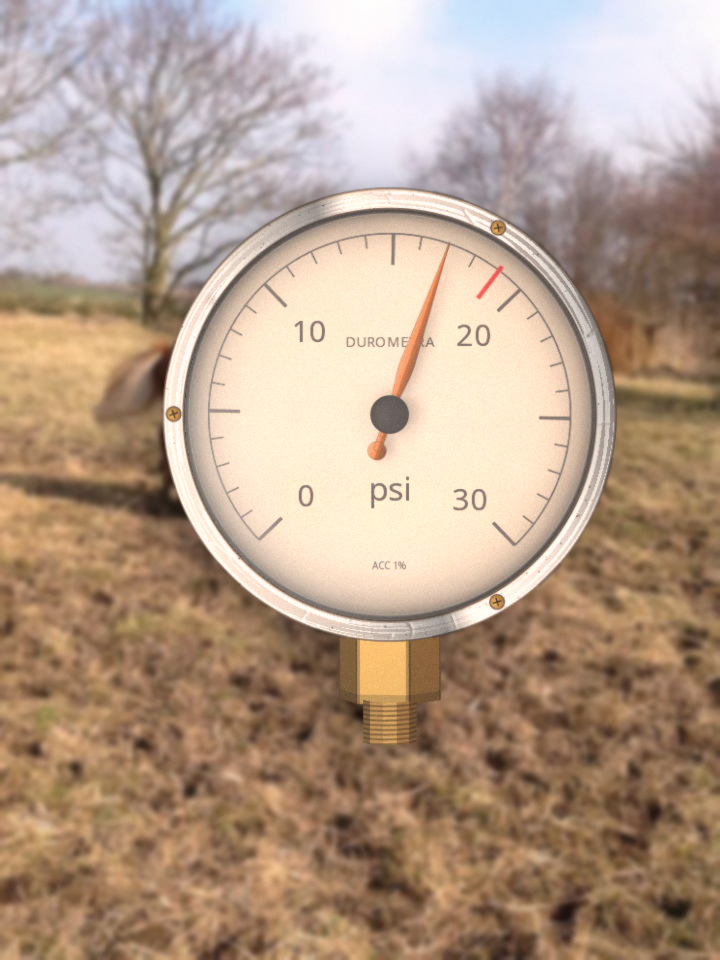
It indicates **17** psi
